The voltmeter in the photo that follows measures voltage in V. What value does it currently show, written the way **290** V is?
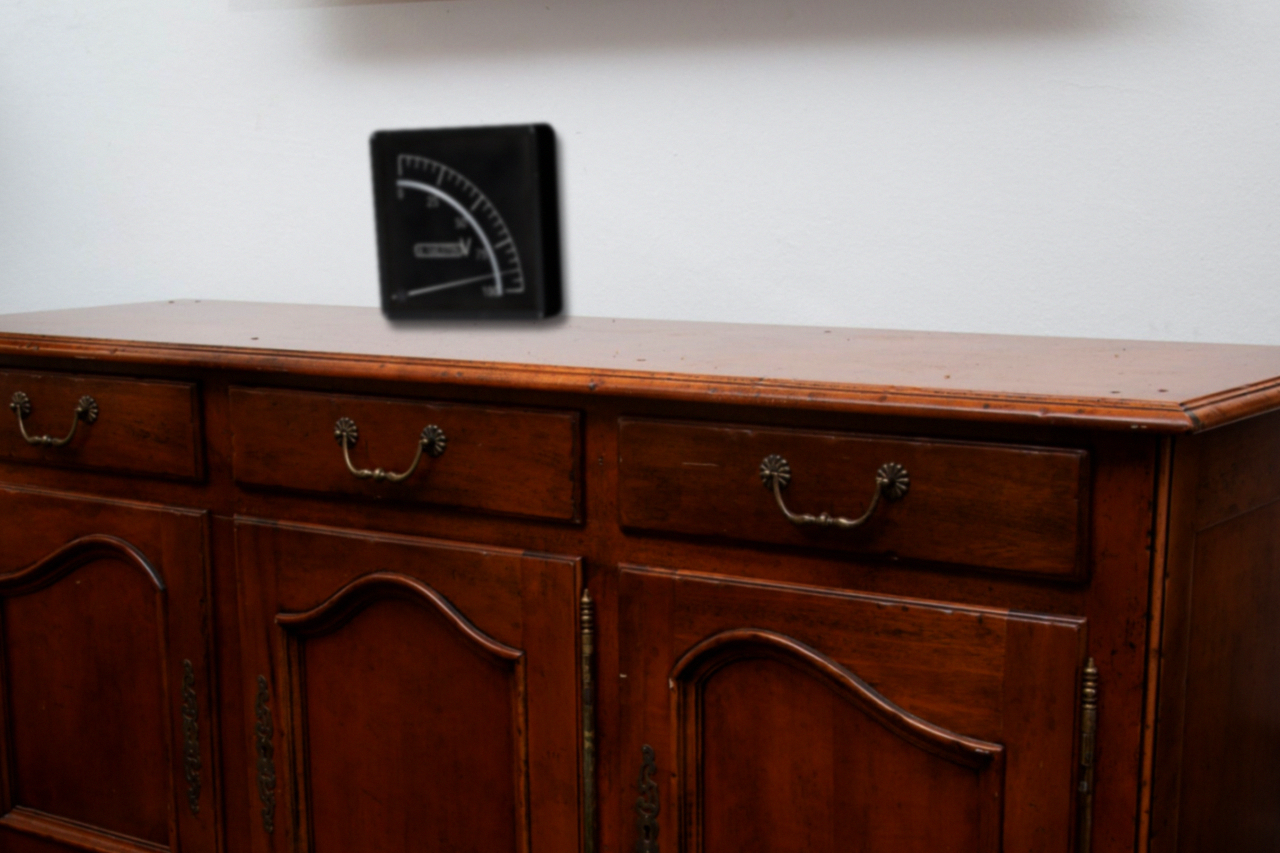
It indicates **90** V
